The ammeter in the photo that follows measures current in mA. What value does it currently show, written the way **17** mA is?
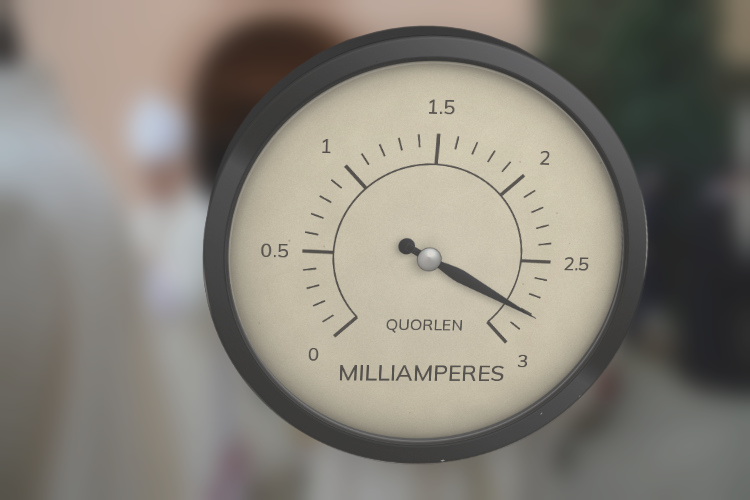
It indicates **2.8** mA
